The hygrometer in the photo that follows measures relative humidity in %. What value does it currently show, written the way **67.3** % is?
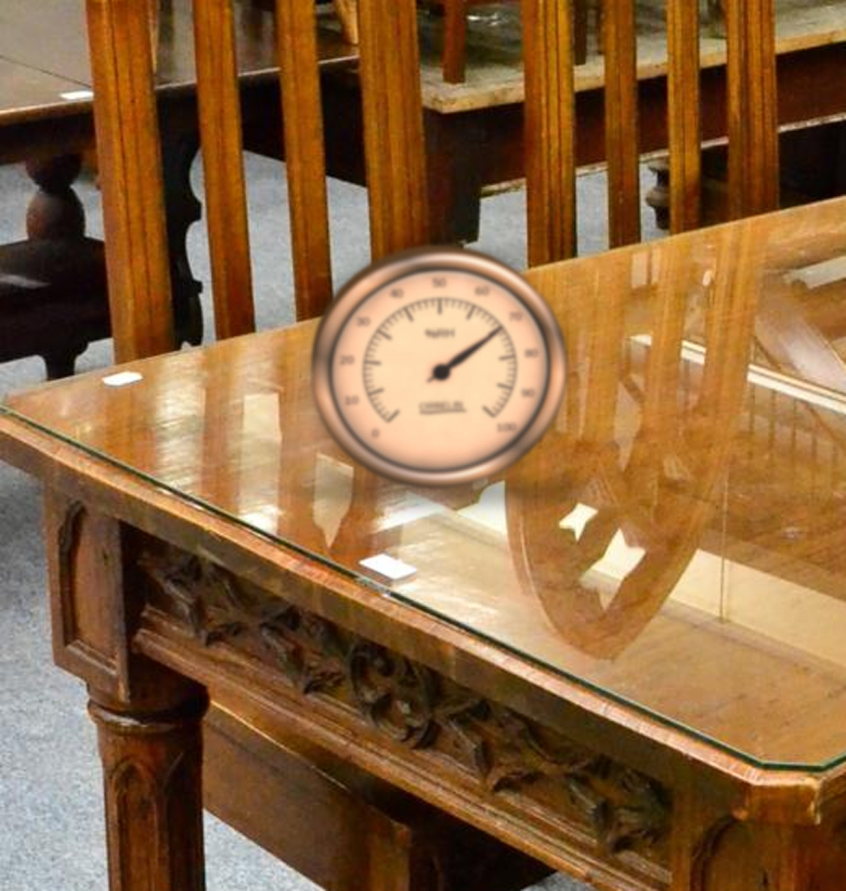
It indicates **70** %
